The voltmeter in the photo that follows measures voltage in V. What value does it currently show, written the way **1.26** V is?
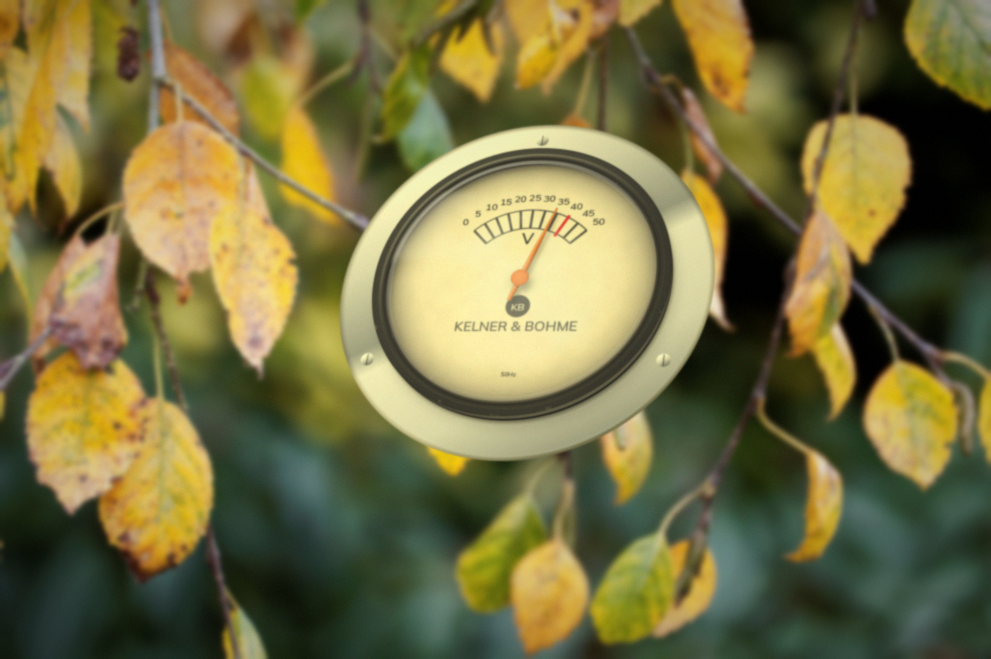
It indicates **35** V
